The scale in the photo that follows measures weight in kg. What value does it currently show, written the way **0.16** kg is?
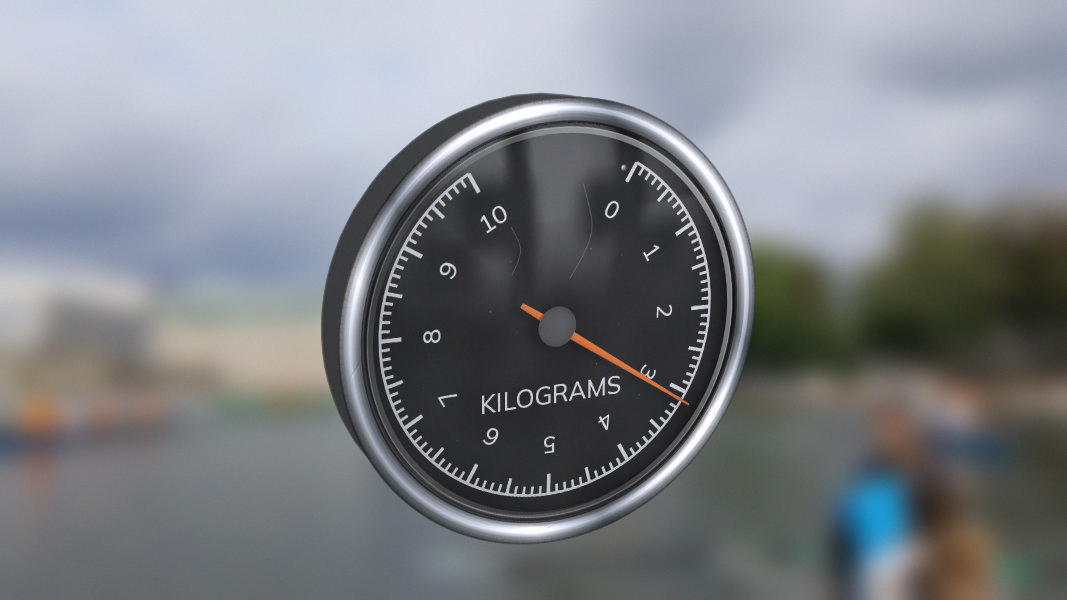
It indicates **3.1** kg
